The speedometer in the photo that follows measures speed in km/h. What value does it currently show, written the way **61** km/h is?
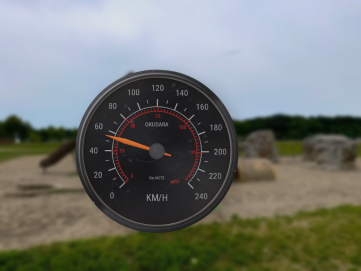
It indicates **55** km/h
